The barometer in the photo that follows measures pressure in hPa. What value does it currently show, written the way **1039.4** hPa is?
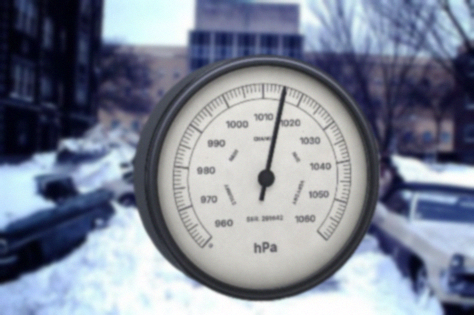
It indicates **1015** hPa
